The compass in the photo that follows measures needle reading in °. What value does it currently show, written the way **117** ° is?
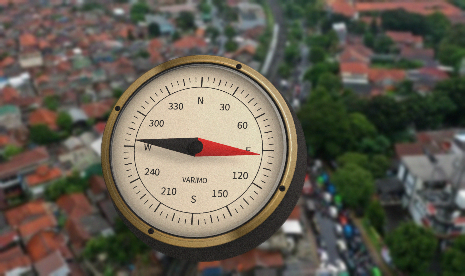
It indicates **95** °
